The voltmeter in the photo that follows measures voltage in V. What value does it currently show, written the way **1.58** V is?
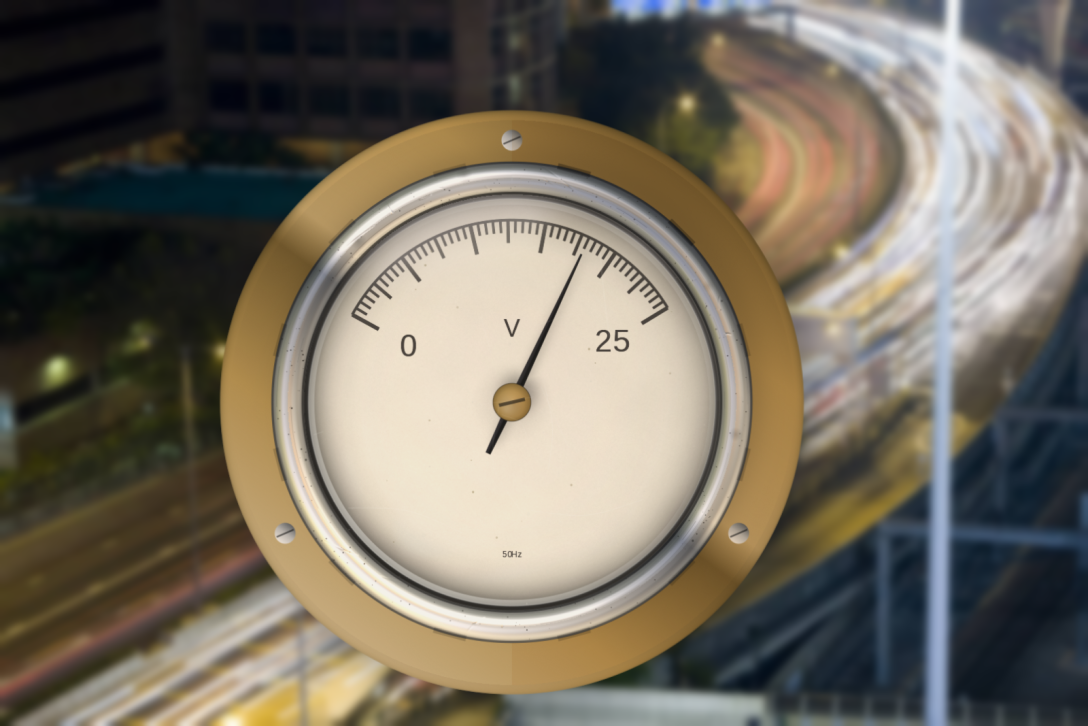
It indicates **18** V
